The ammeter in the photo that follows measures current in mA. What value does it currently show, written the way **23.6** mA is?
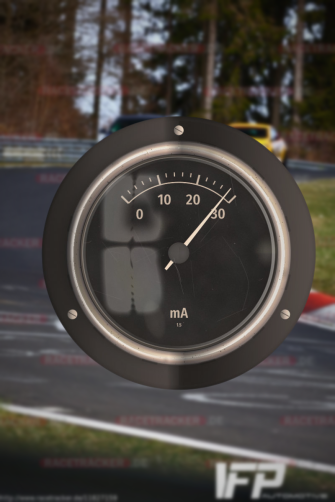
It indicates **28** mA
